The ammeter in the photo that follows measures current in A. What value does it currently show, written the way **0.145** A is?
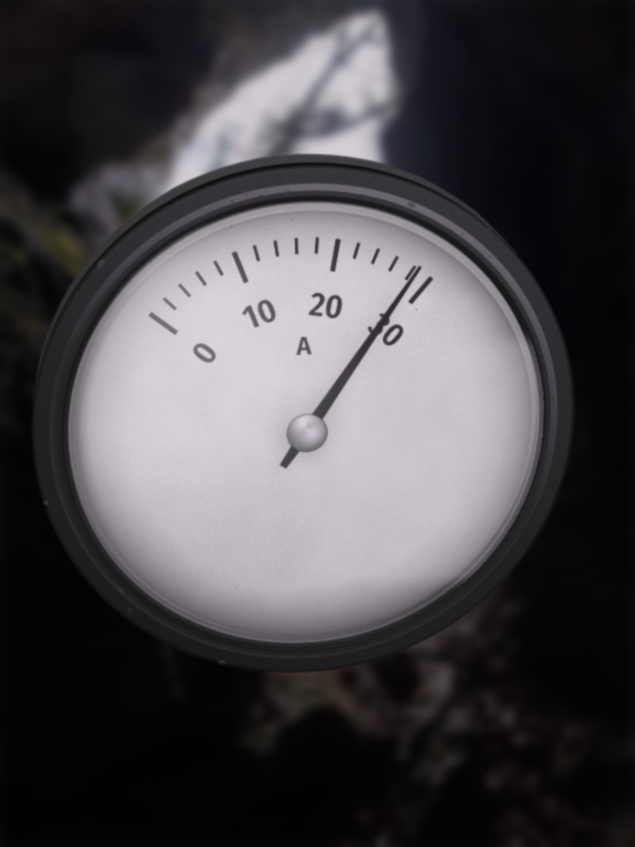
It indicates **28** A
